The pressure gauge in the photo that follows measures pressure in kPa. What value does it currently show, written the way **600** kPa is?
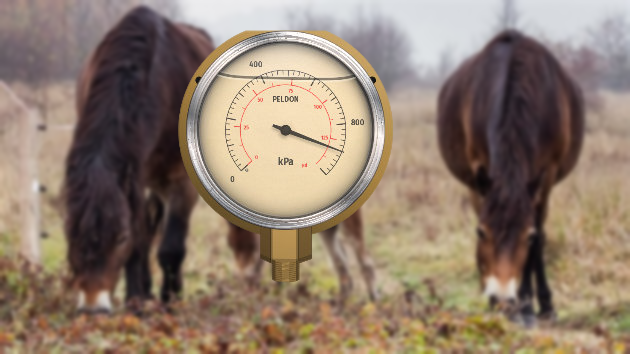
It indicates **900** kPa
